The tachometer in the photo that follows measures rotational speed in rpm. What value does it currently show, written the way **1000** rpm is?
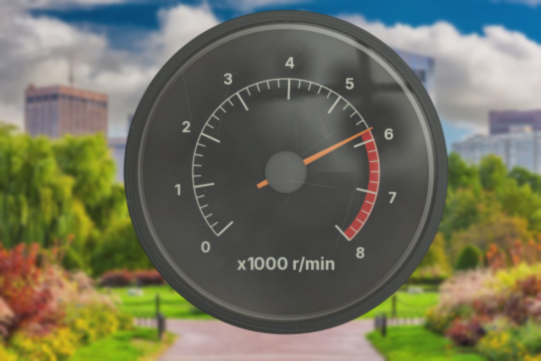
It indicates **5800** rpm
